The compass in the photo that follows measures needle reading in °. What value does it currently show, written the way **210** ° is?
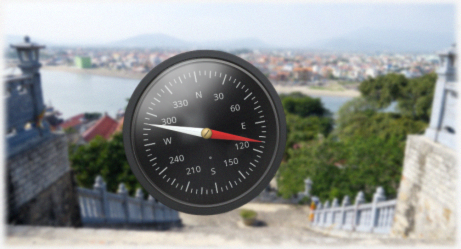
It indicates **110** °
